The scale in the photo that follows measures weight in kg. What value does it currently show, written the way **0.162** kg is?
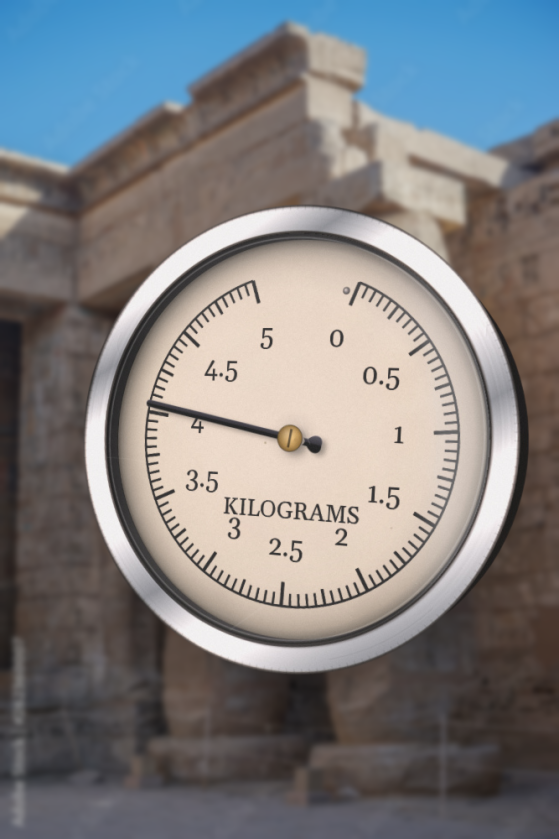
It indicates **4.05** kg
